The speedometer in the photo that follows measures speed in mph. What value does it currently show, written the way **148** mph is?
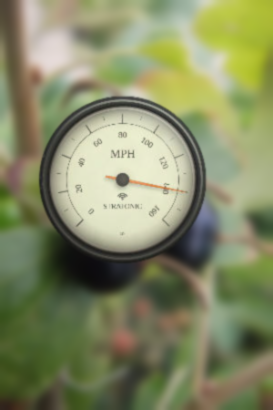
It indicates **140** mph
